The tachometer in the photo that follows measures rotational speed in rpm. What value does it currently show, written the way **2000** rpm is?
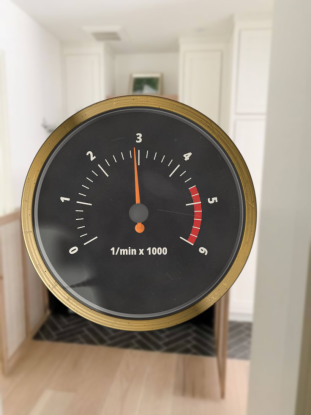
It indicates **2900** rpm
